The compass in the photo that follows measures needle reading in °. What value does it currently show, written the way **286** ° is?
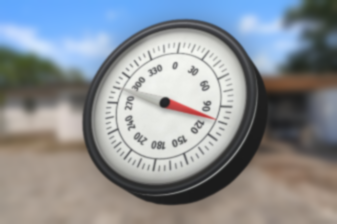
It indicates **105** °
